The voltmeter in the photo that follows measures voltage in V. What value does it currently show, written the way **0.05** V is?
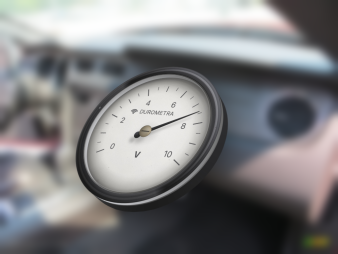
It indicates **7.5** V
